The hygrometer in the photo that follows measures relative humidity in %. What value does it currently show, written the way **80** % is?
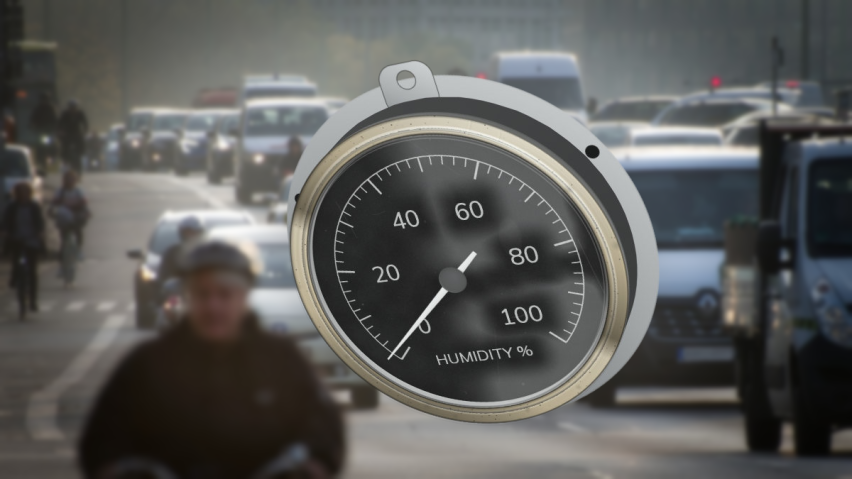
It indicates **2** %
